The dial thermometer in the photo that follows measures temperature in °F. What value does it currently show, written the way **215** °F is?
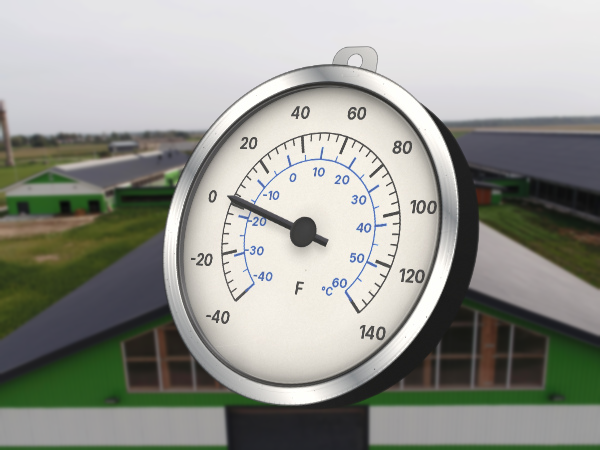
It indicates **2** °F
